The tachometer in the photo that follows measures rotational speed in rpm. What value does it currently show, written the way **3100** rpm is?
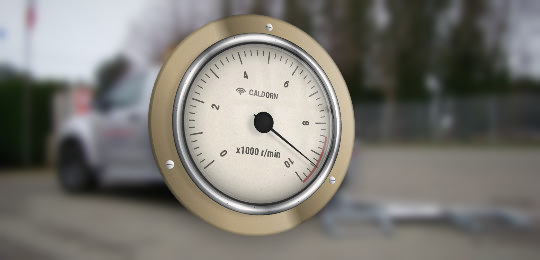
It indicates **9400** rpm
